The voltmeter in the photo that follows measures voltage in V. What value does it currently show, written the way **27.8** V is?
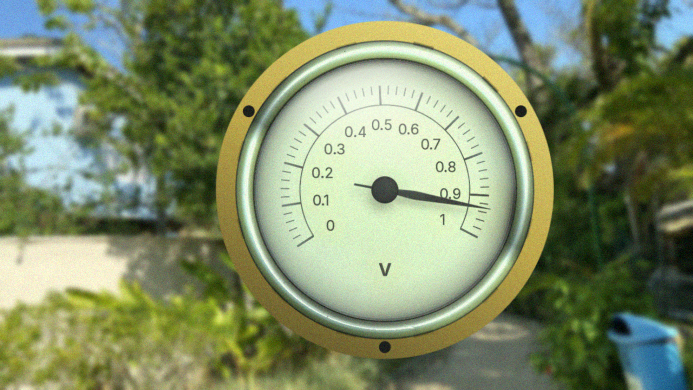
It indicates **0.93** V
